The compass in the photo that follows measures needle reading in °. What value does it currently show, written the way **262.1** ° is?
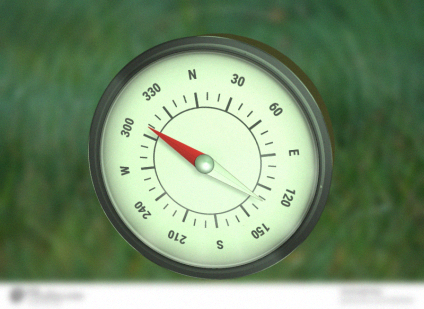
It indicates **310** °
